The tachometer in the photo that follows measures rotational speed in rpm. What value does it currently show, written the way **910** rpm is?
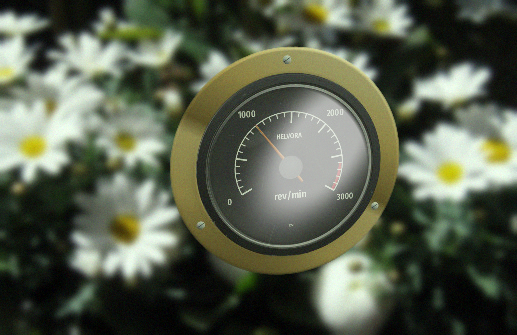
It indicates **1000** rpm
